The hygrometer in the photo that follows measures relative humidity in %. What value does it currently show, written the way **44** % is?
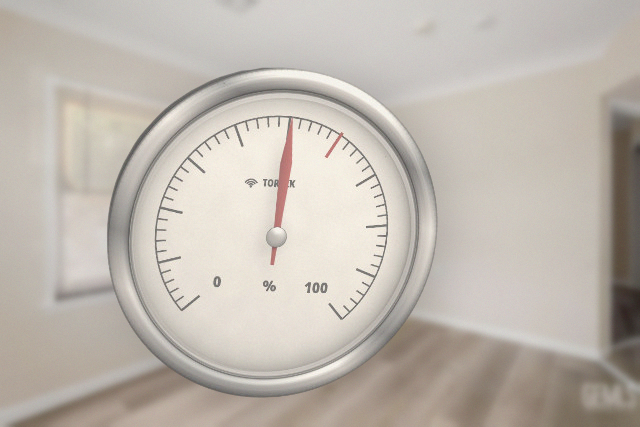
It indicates **50** %
